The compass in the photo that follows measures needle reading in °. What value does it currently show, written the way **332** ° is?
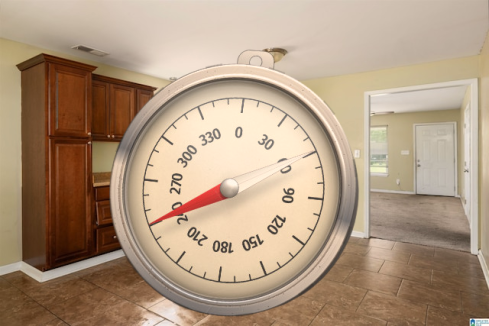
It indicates **240** °
